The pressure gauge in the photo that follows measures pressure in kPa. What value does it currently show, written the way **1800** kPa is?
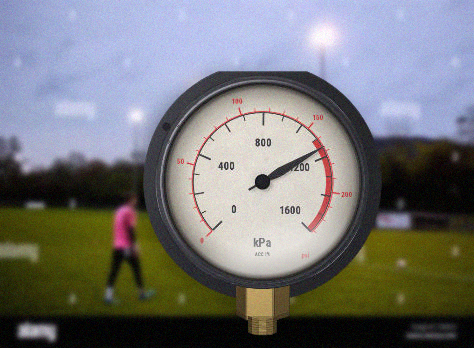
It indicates **1150** kPa
